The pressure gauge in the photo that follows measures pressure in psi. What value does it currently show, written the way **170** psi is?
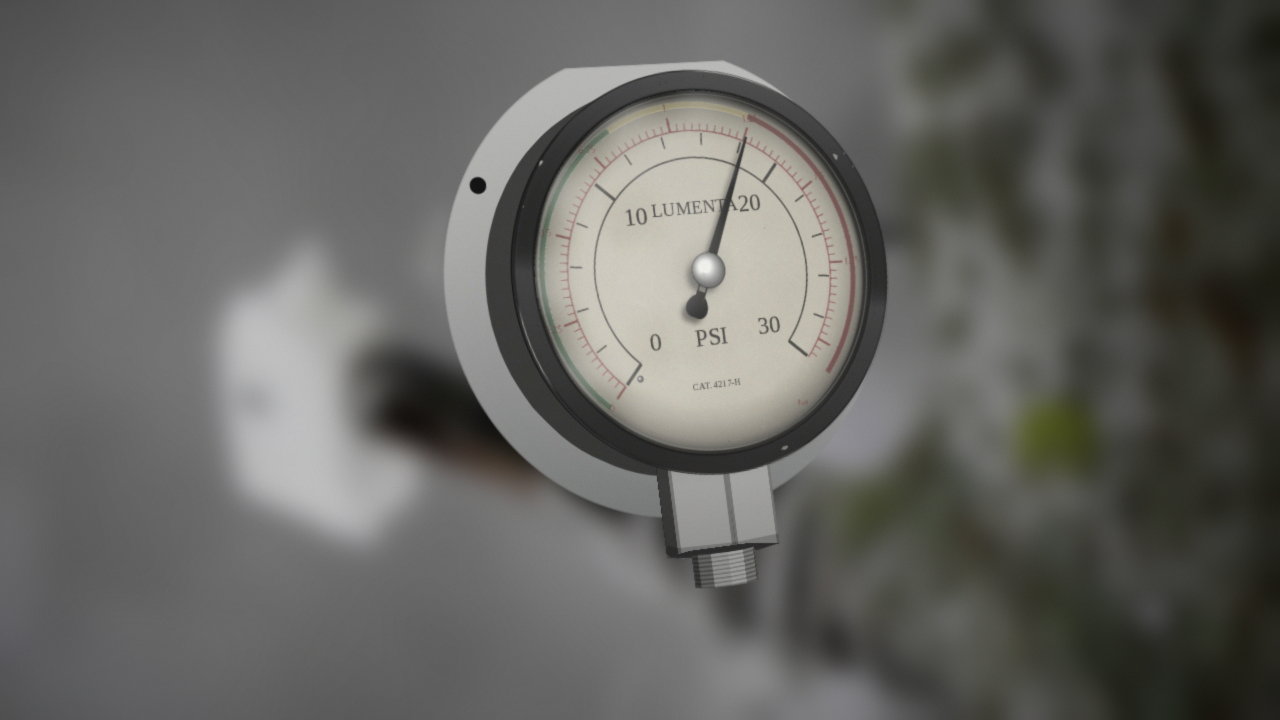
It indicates **18** psi
